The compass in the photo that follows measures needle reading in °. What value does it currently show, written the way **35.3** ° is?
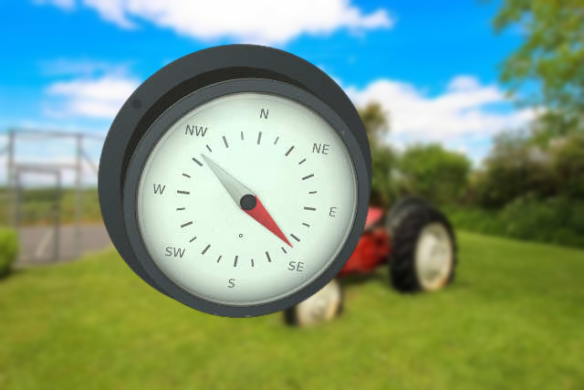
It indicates **127.5** °
